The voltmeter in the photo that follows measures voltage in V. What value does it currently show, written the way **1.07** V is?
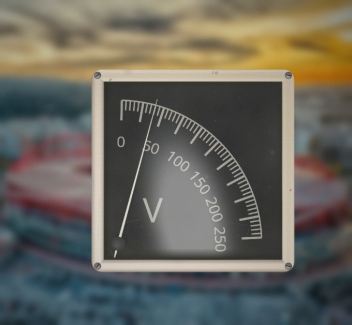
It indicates **40** V
